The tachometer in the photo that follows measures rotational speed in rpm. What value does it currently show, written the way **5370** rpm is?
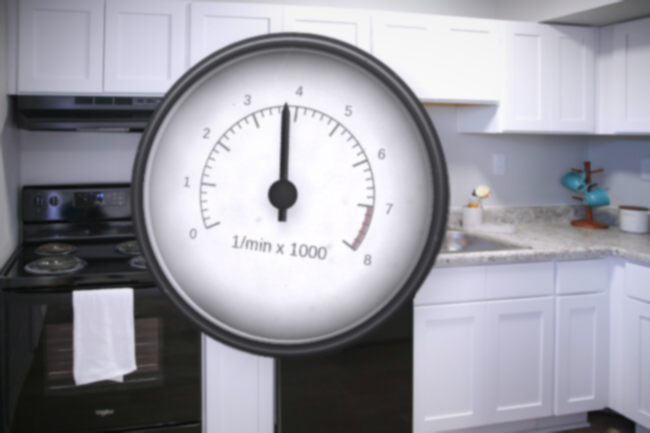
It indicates **3800** rpm
